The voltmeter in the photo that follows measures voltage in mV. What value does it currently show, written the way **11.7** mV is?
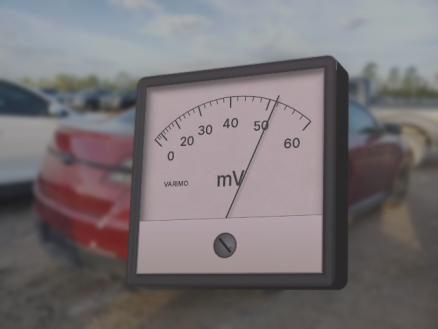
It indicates **52** mV
